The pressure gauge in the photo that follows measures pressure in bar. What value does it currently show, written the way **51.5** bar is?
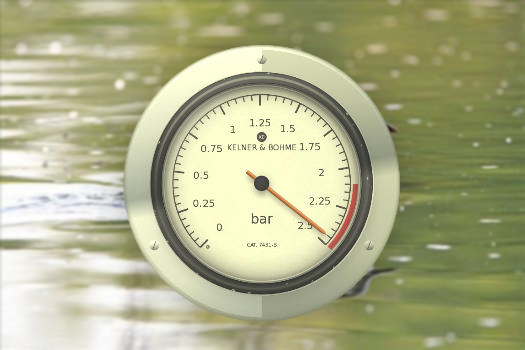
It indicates **2.45** bar
